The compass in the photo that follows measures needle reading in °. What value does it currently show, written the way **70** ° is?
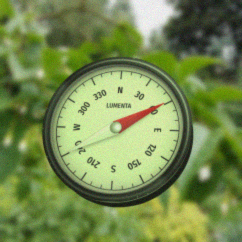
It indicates **60** °
